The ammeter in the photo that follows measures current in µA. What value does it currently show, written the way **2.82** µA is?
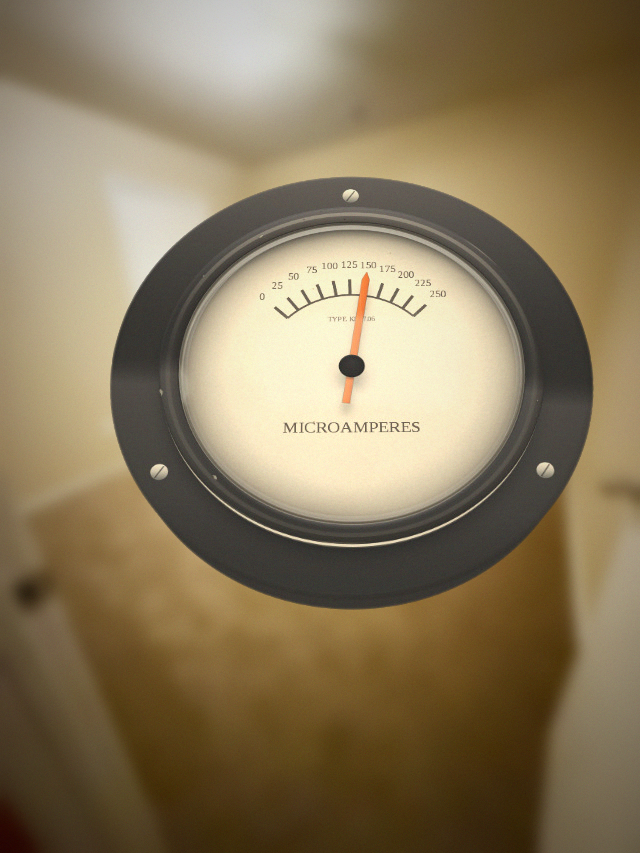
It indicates **150** µA
